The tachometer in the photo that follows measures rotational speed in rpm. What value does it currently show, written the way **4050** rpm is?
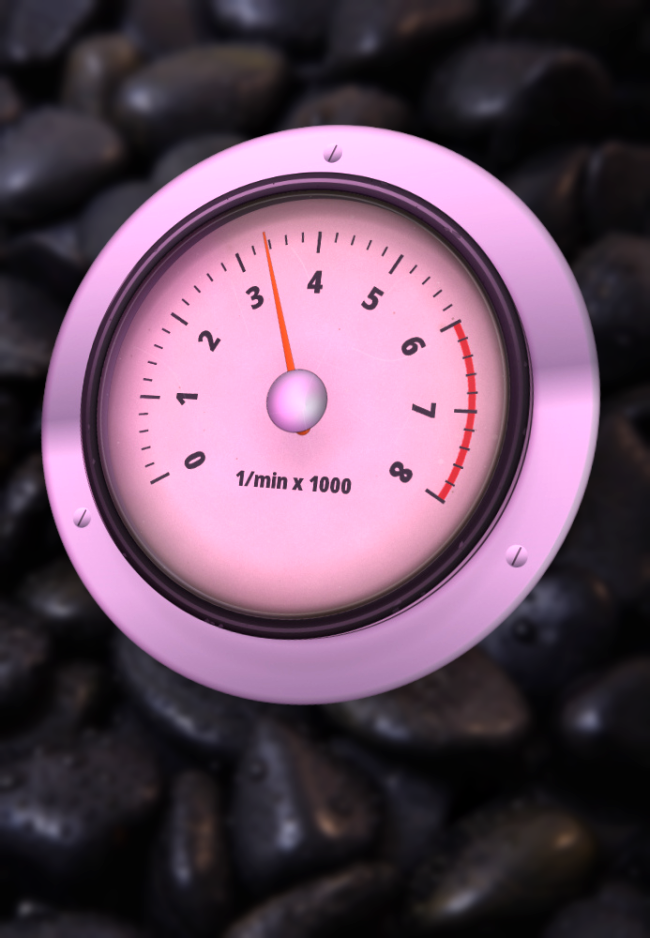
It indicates **3400** rpm
